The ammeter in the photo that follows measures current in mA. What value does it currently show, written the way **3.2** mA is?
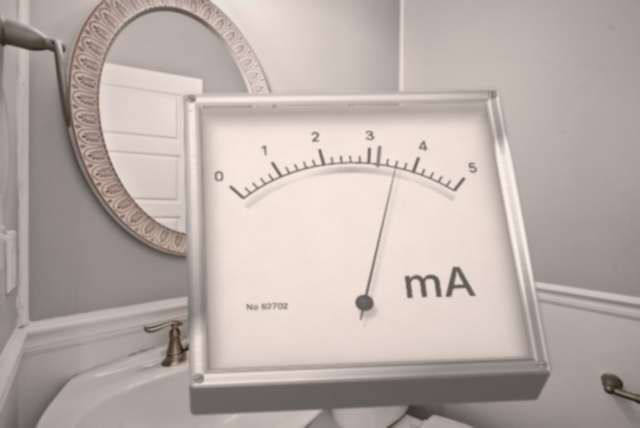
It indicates **3.6** mA
